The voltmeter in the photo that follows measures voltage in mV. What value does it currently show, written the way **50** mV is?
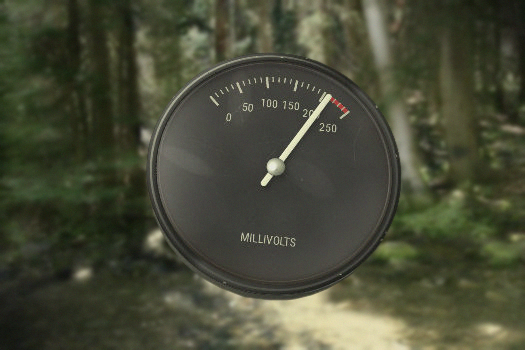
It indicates **210** mV
